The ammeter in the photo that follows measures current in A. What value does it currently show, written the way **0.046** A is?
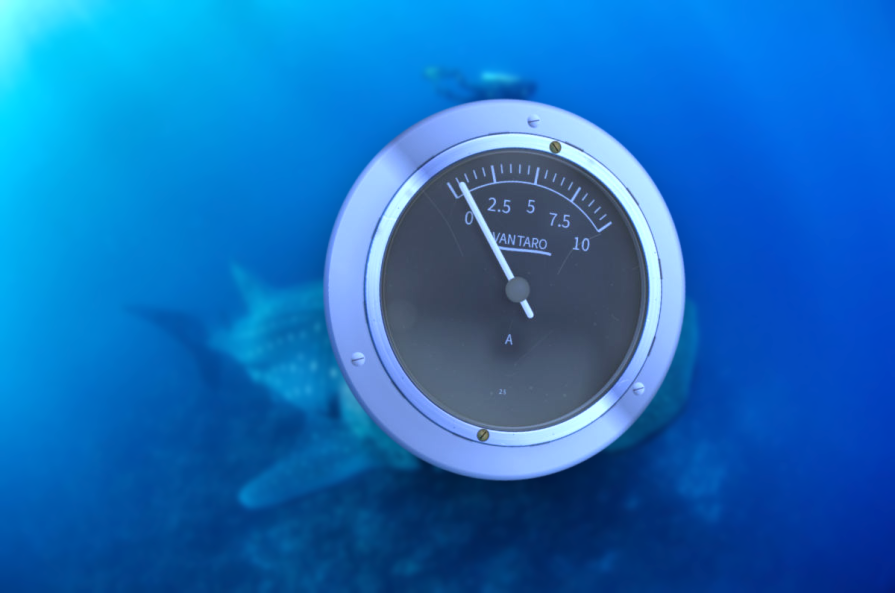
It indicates **0.5** A
